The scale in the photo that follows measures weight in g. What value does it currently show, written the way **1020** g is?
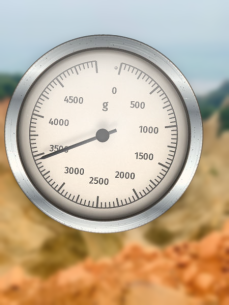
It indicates **3450** g
